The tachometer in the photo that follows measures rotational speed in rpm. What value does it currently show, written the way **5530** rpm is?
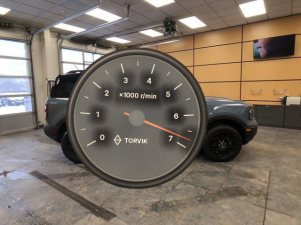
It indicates **6750** rpm
